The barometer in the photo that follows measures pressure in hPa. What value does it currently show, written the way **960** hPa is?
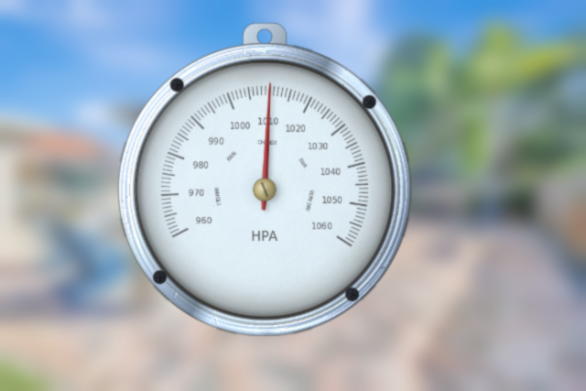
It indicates **1010** hPa
